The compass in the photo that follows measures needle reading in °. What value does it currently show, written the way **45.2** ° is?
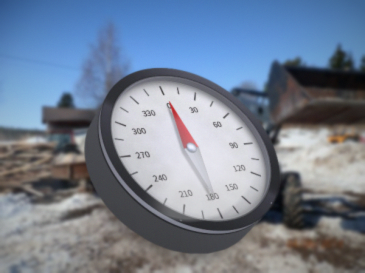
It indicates **0** °
